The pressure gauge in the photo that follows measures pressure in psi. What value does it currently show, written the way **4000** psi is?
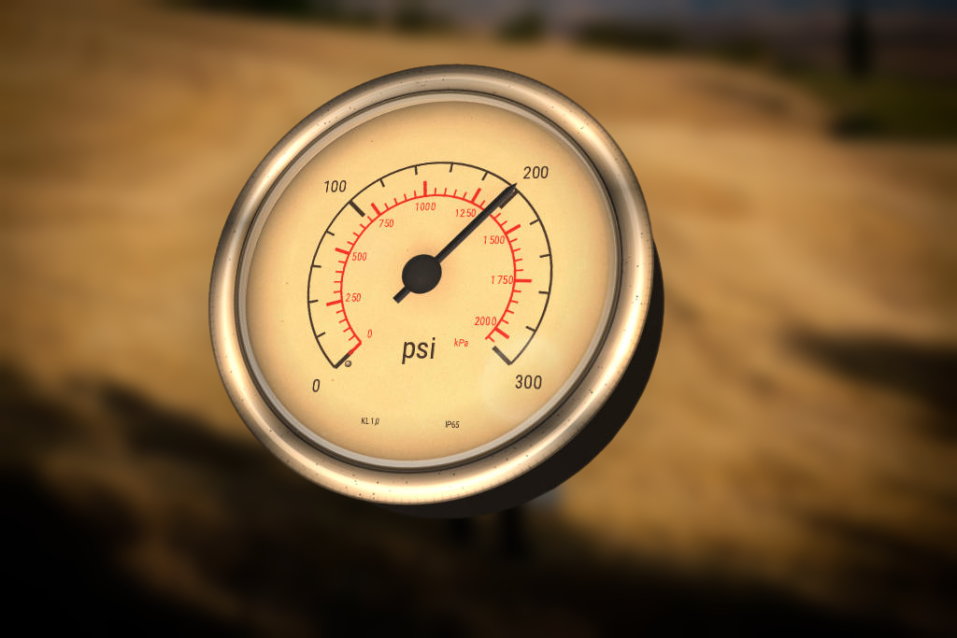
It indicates **200** psi
